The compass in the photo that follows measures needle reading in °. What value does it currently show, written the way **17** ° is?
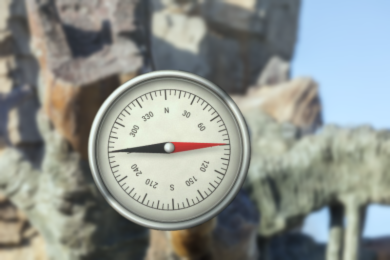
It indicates **90** °
